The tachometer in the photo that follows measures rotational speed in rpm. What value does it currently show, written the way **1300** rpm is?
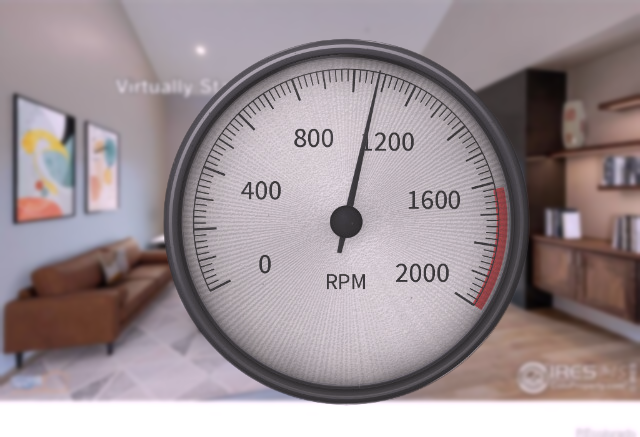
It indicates **1080** rpm
